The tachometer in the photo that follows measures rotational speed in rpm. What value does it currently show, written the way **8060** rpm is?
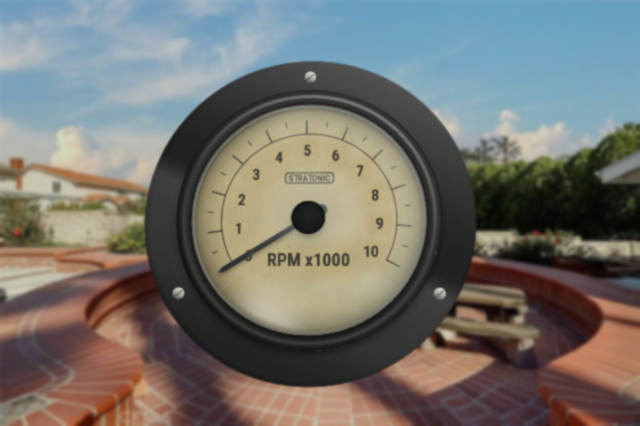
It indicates **0** rpm
